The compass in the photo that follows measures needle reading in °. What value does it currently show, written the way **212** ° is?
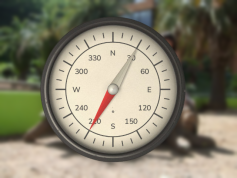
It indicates **210** °
